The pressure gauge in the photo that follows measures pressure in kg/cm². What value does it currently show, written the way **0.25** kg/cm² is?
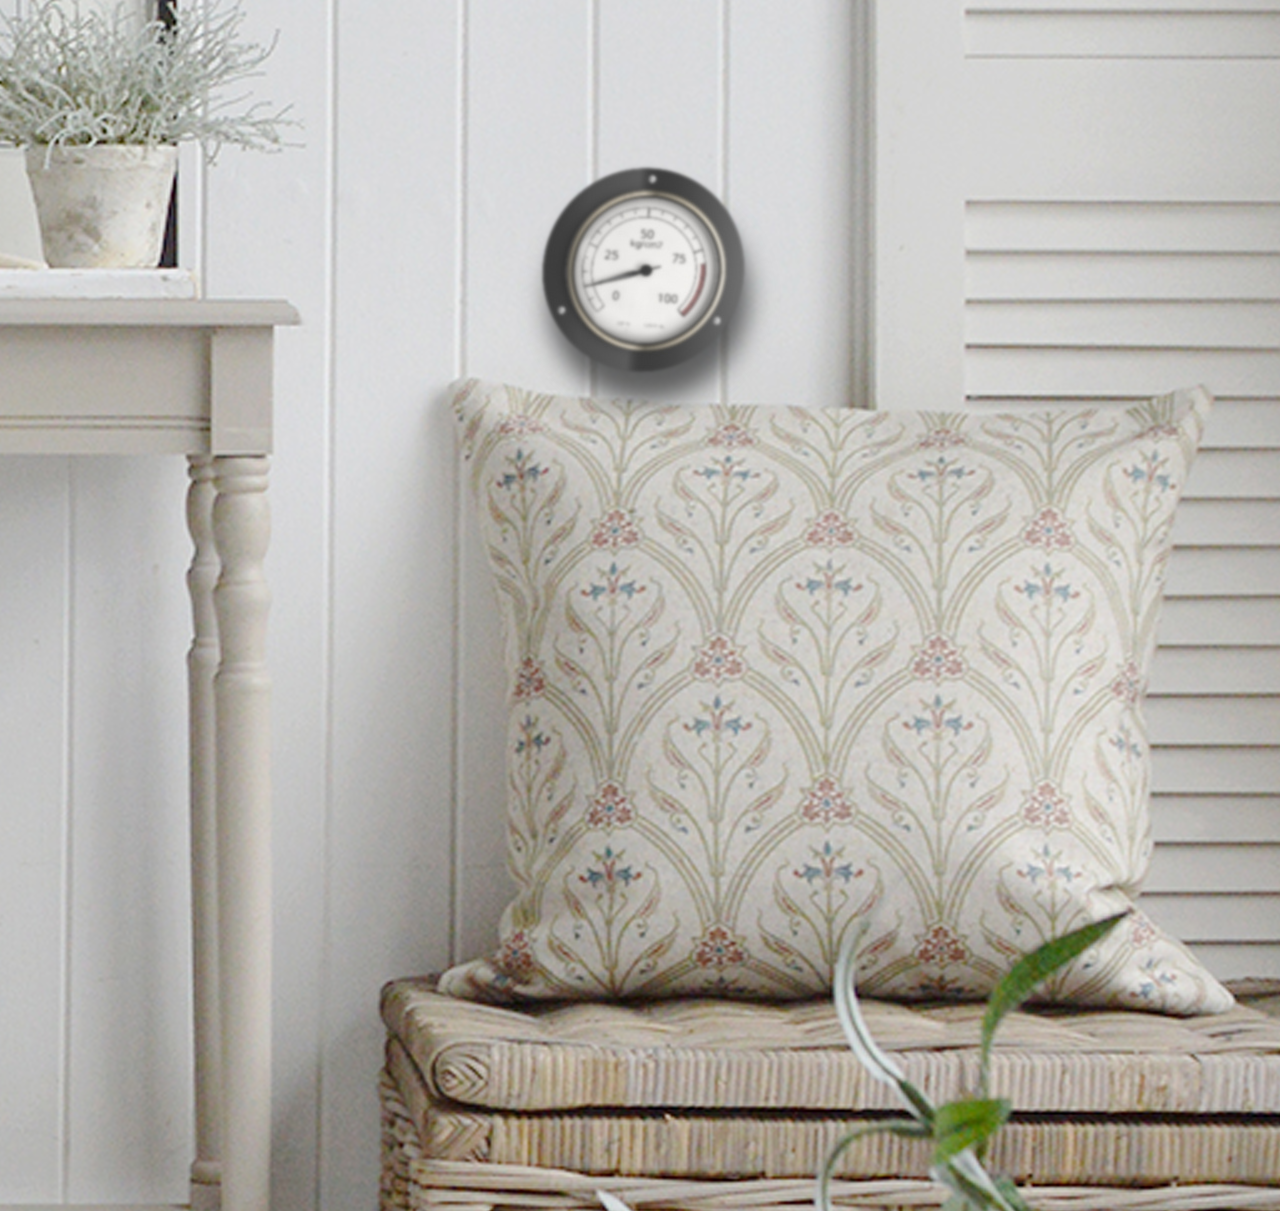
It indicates **10** kg/cm²
